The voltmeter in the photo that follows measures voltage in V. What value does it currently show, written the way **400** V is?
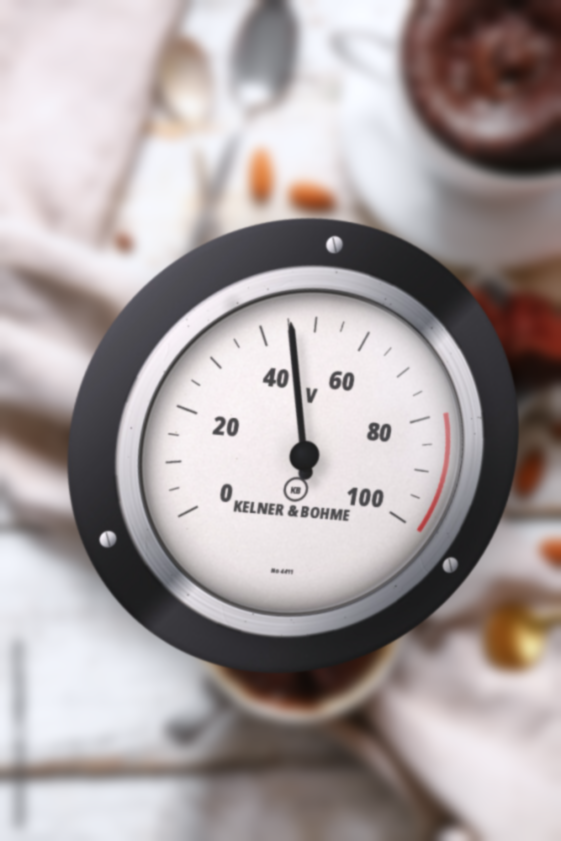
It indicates **45** V
